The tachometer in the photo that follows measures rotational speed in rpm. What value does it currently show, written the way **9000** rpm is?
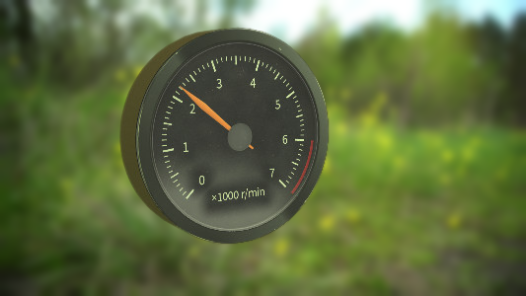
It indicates **2200** rpm
